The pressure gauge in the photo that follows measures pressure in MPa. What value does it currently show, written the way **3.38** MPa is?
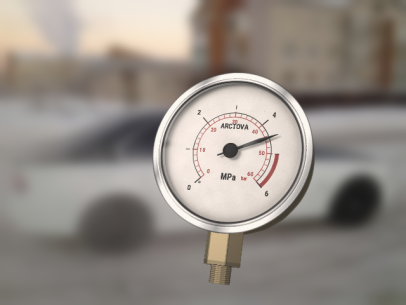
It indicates **4.5** MPa
